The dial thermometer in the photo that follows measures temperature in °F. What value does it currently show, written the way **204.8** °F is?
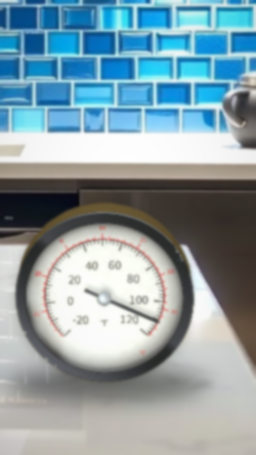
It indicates **110** °F
